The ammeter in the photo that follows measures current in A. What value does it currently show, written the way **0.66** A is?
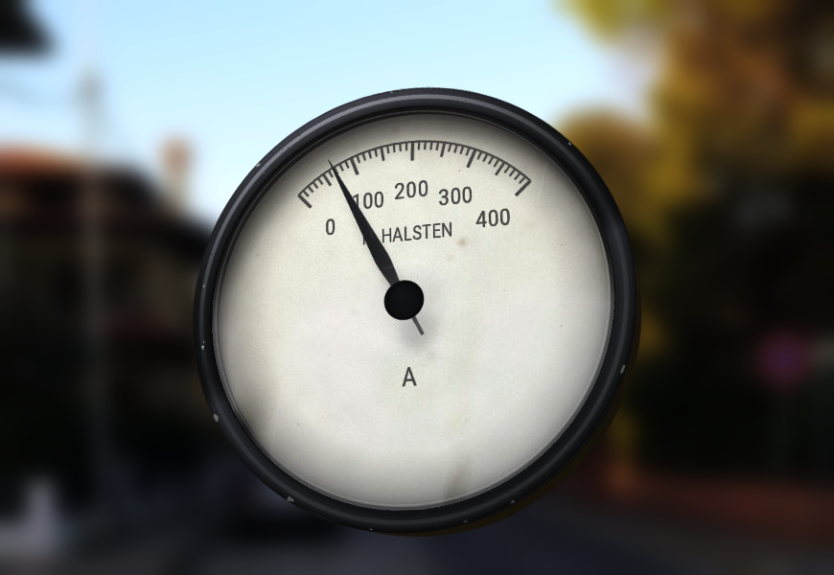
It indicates **70** A
